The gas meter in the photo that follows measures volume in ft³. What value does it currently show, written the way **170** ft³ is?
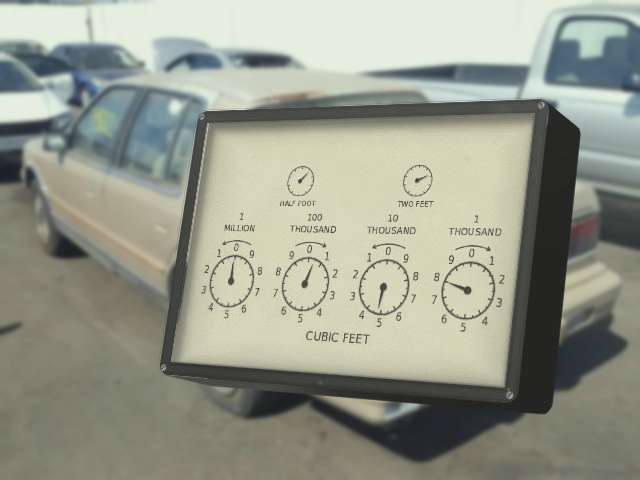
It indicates **4800** ft³
